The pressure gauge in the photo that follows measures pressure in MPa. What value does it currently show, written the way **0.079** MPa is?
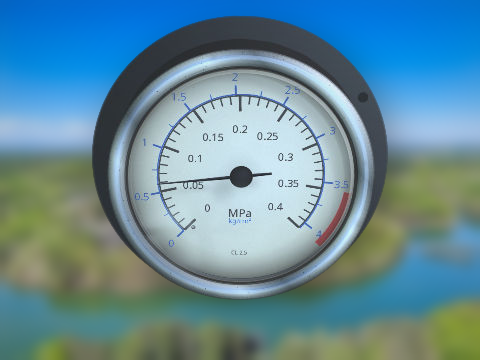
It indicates **0.06** MPa
